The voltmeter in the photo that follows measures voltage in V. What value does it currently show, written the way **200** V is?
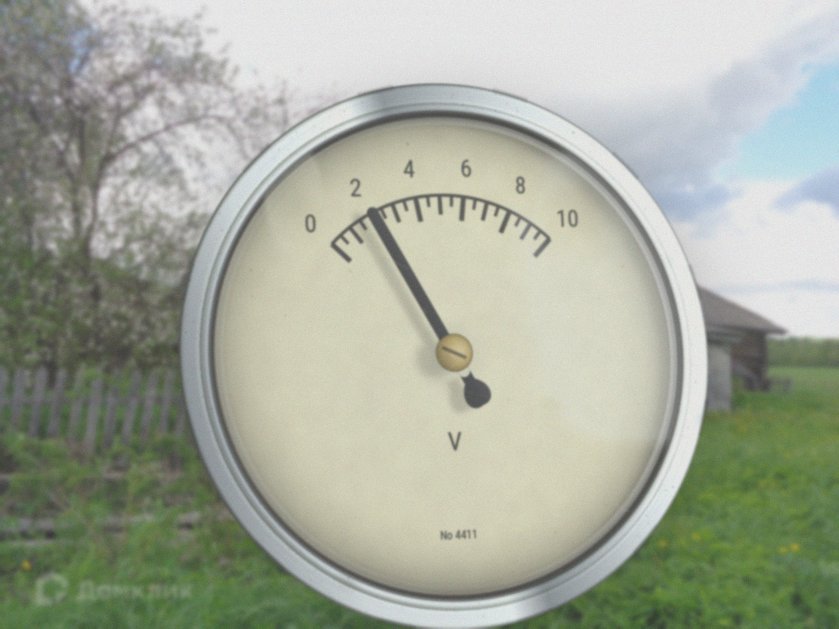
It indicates **2** V
